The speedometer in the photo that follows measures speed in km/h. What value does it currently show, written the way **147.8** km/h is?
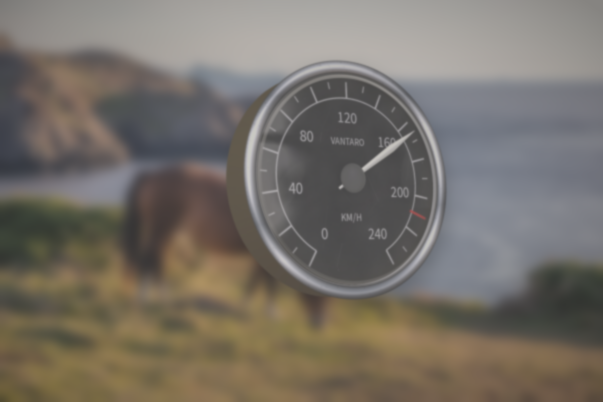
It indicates **165** km/h
